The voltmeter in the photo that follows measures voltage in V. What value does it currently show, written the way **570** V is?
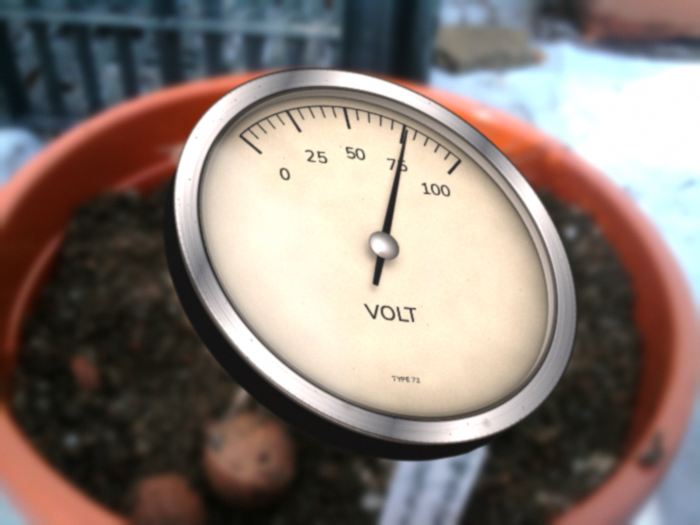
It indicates **75** V
